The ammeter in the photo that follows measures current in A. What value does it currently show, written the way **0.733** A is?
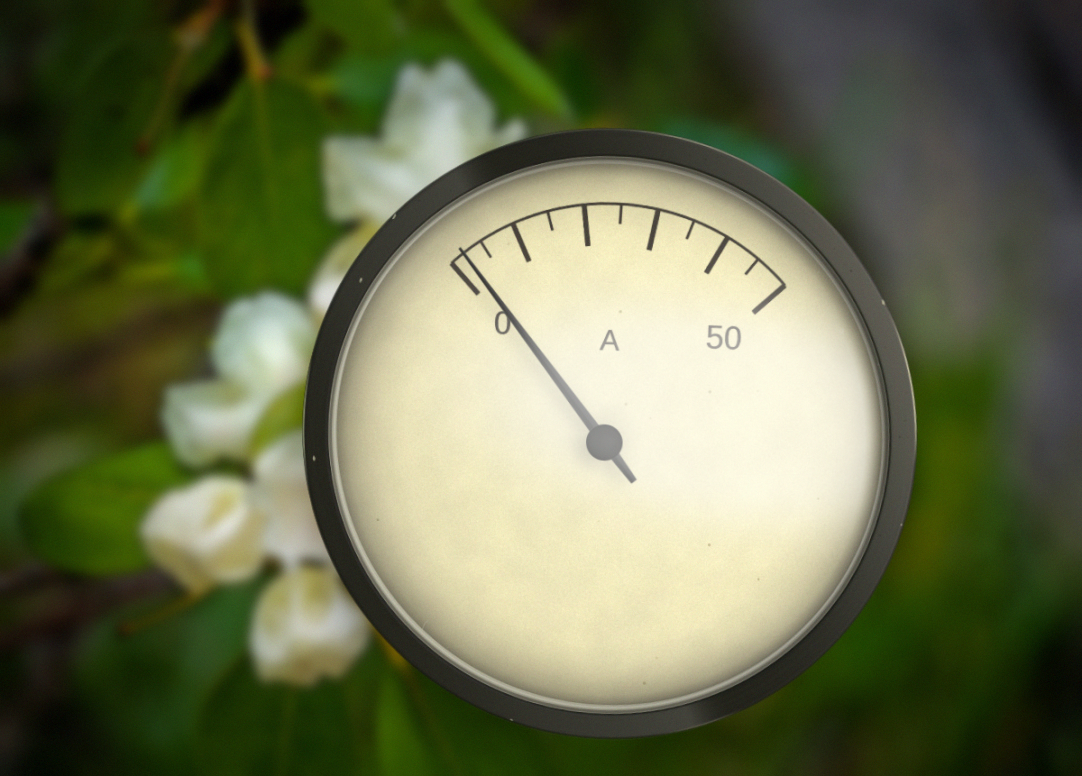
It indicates **2.5** A
